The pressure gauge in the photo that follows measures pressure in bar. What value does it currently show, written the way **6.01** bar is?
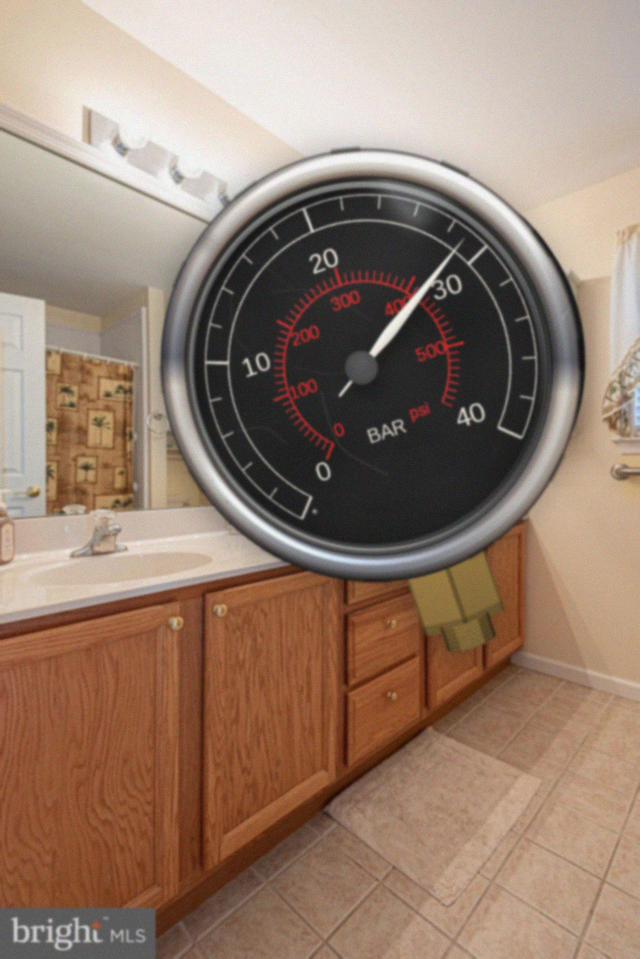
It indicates **29** bar
